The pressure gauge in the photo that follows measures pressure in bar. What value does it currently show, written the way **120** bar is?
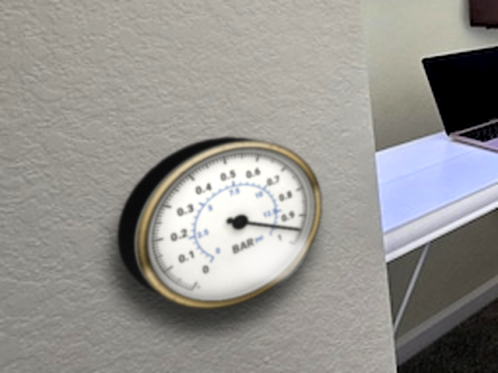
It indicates **0.95** bar
